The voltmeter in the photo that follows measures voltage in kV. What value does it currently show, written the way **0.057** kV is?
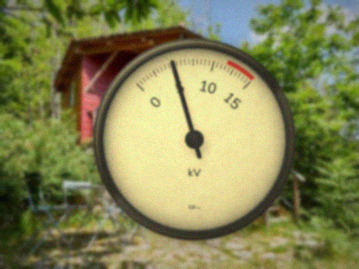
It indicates **5** kV
